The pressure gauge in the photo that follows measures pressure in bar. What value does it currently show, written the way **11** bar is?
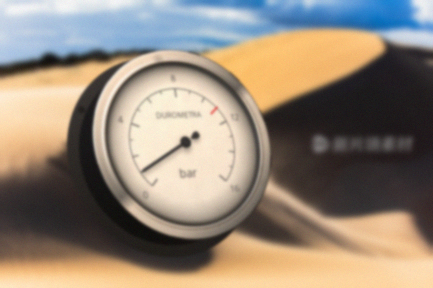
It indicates **1** bar
